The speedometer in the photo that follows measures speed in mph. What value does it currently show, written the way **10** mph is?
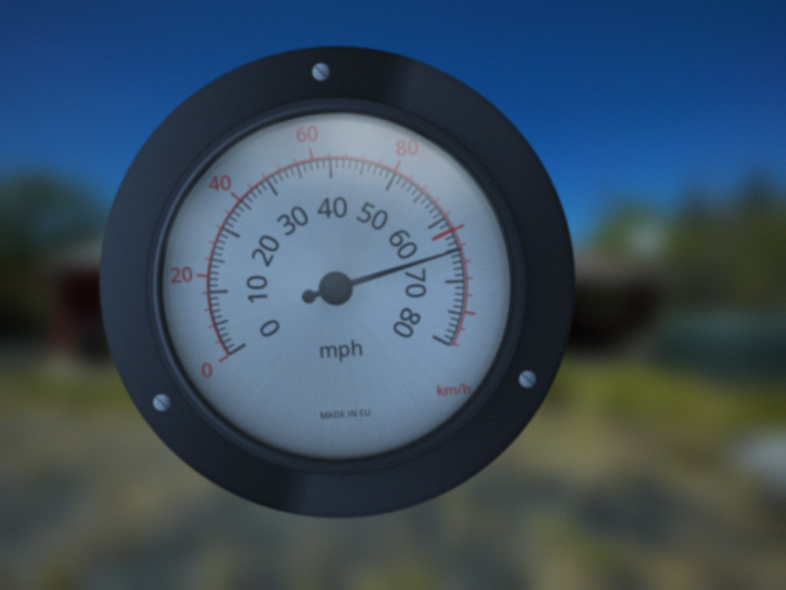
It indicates **65** mph
